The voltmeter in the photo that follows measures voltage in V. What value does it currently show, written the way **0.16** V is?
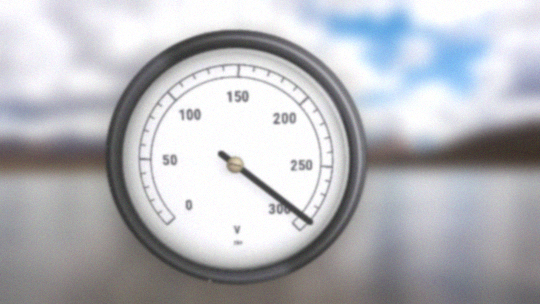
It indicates **290** V
